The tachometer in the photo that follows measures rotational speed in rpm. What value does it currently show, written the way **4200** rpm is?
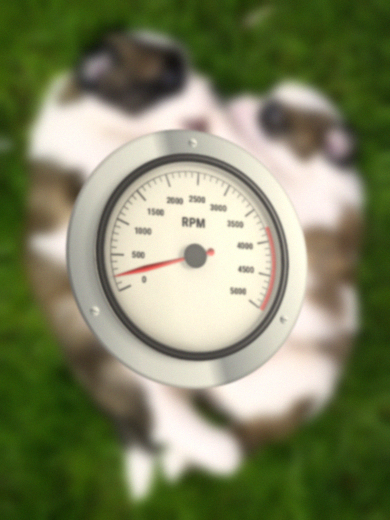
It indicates **200** rpm
